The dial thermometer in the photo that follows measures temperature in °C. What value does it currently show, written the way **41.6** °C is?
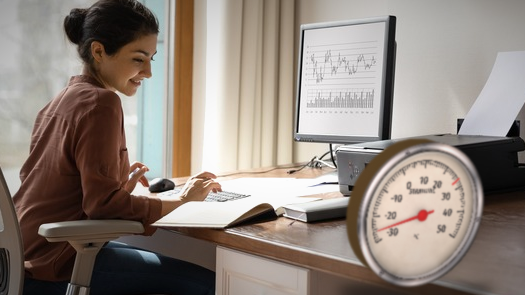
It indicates **-25** °C
